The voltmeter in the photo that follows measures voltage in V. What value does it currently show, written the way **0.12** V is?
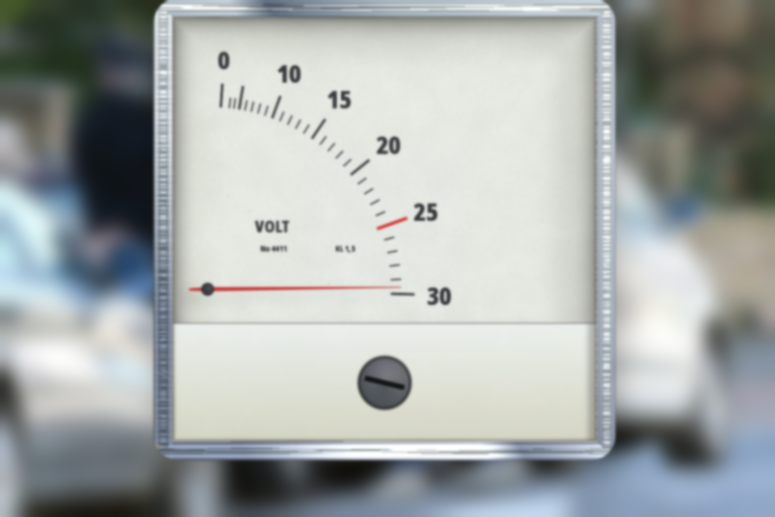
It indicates **29.5** V
